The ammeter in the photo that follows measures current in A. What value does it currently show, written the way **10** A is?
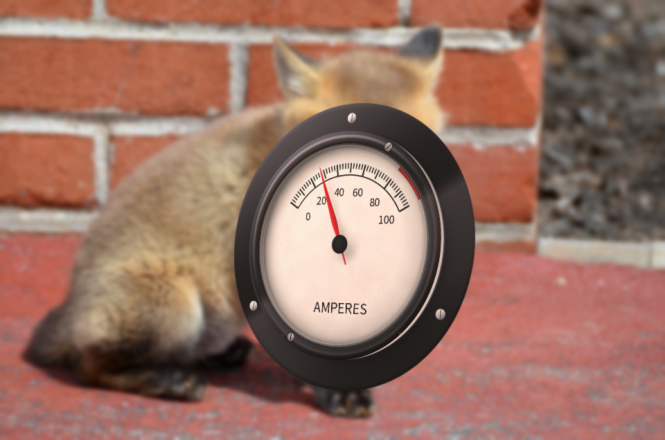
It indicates **30** A
